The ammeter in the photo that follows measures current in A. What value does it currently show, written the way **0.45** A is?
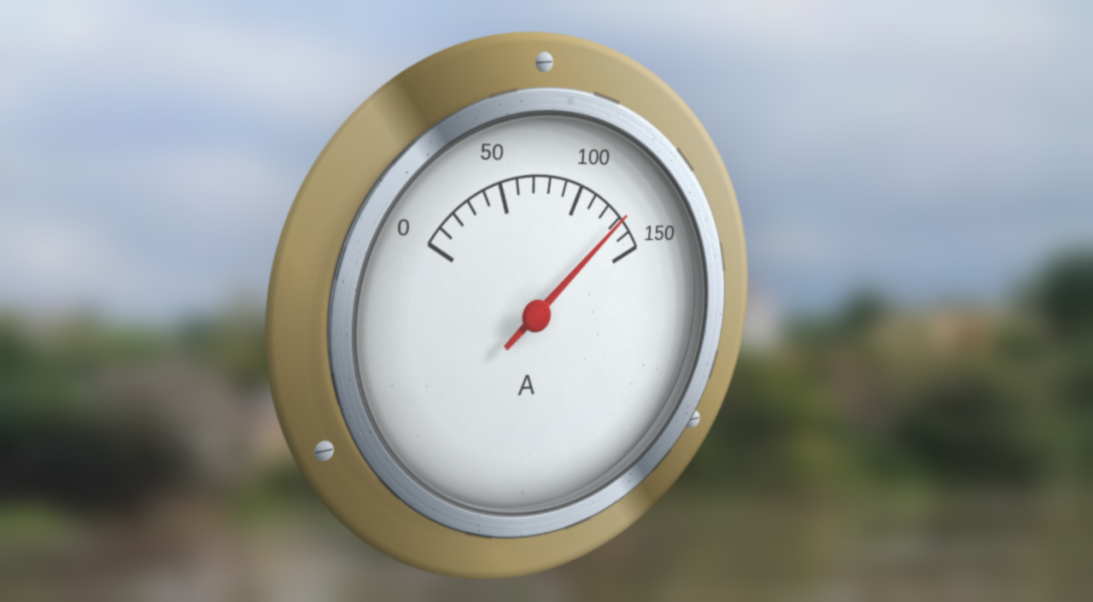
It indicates **130** A
